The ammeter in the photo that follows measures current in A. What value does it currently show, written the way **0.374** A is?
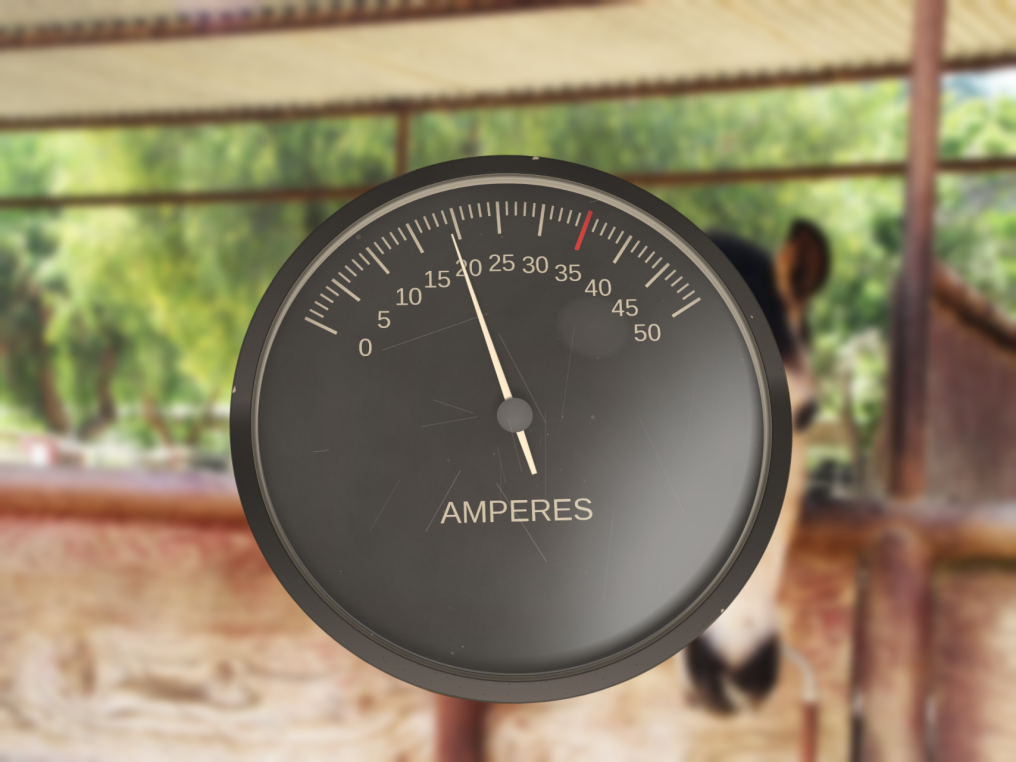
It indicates **19** A
